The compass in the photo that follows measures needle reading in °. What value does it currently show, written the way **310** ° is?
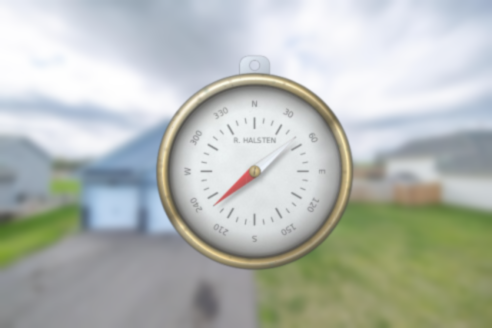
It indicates **230** °
